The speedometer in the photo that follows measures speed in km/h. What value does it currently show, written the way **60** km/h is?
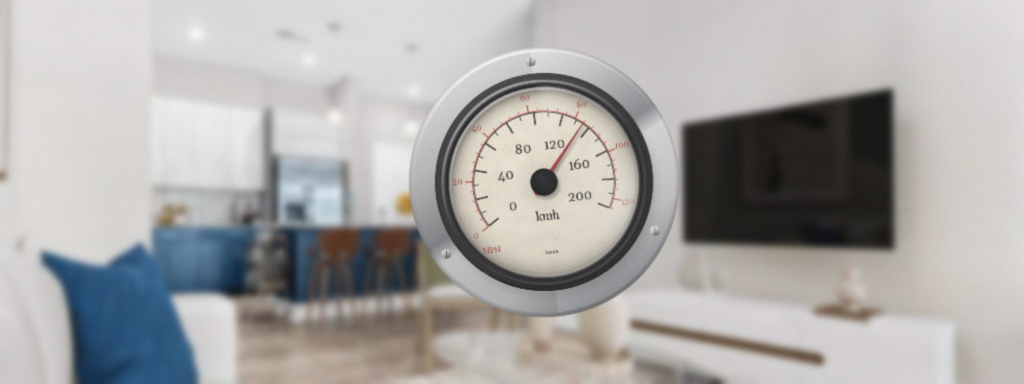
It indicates **135** km/h
